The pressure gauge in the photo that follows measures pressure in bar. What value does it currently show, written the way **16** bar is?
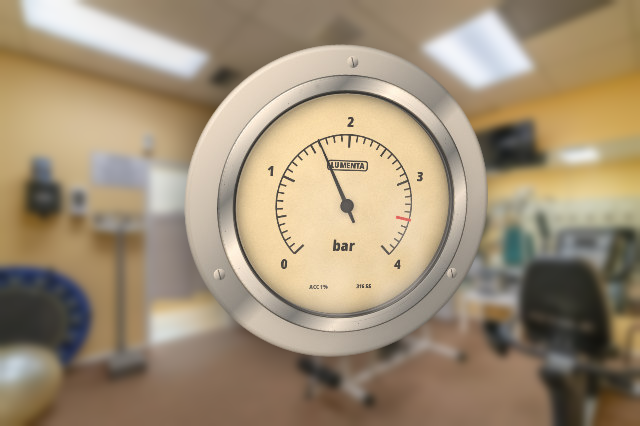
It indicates **1.6** bar
